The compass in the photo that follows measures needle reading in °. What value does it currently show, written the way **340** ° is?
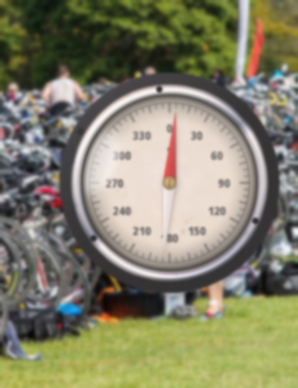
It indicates **5** °
